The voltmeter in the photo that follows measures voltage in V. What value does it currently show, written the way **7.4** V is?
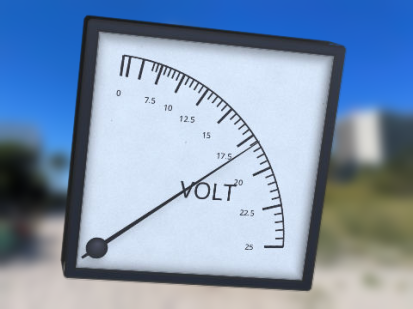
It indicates **18** V
